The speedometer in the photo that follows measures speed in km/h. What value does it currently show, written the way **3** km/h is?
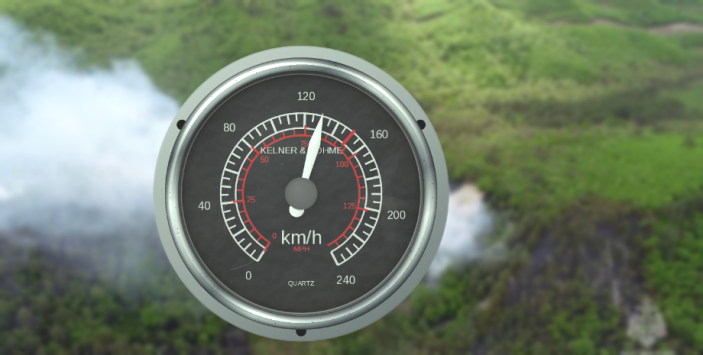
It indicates **130** km/h
